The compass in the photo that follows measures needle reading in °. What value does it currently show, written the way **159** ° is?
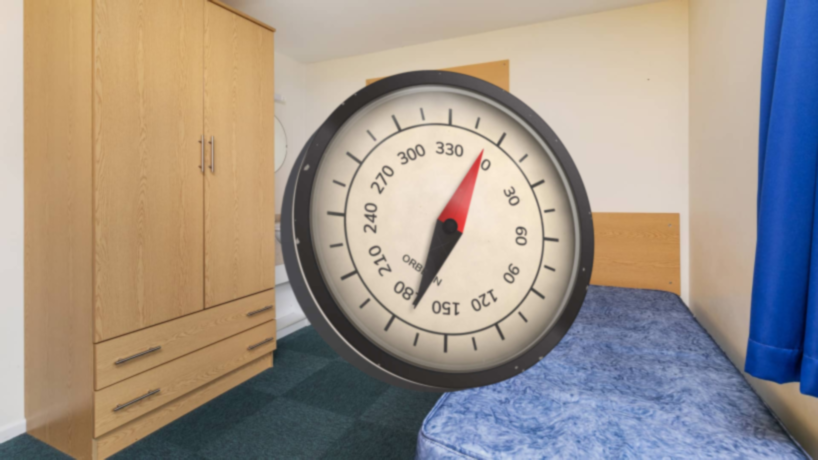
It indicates **352.5** °
